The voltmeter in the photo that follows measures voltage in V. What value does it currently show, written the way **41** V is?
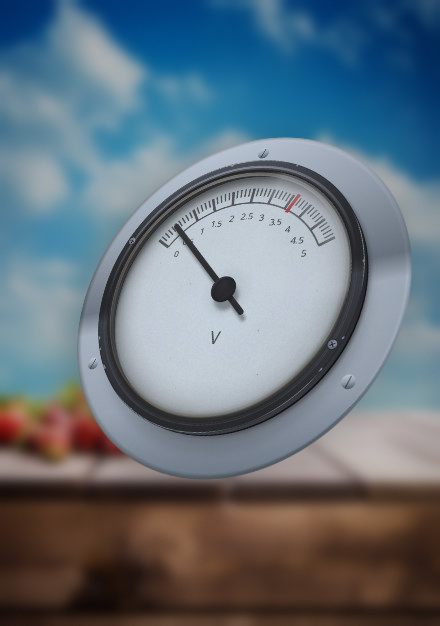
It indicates **0.5** V
